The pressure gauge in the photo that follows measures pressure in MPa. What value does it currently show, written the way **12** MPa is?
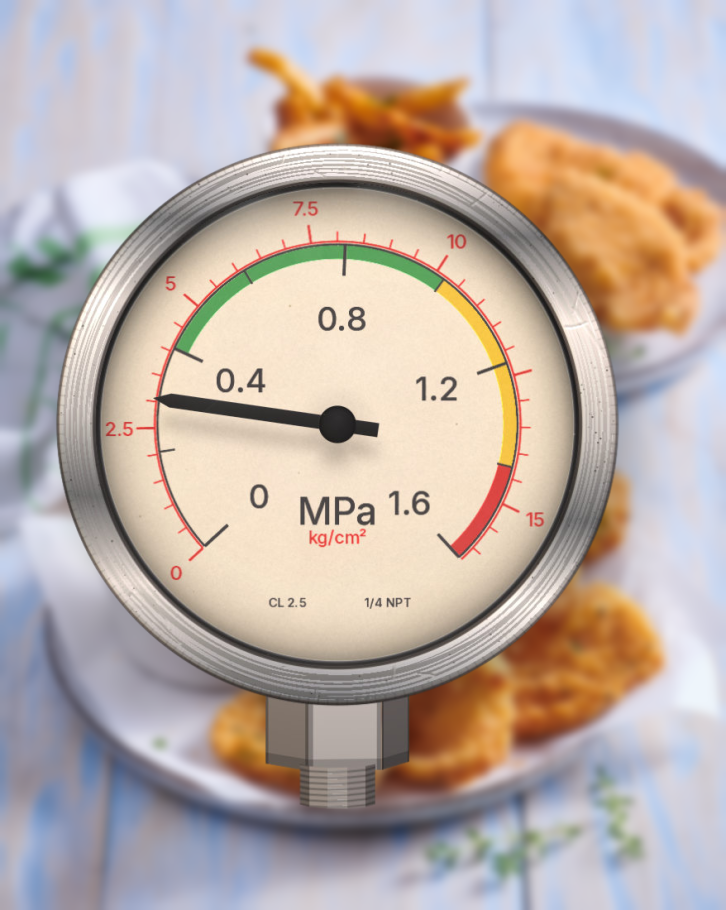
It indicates **0.3** MPa
